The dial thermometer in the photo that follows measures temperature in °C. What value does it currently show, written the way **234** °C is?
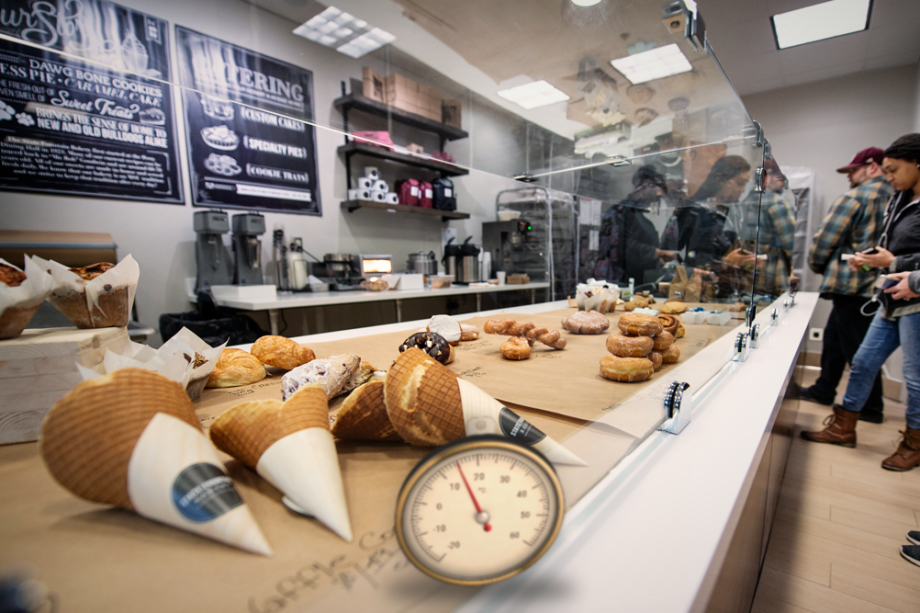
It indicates **15** °C
